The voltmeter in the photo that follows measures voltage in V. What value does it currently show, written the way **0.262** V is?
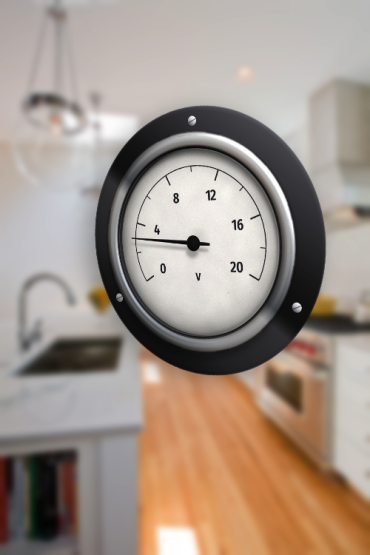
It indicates **3** V
